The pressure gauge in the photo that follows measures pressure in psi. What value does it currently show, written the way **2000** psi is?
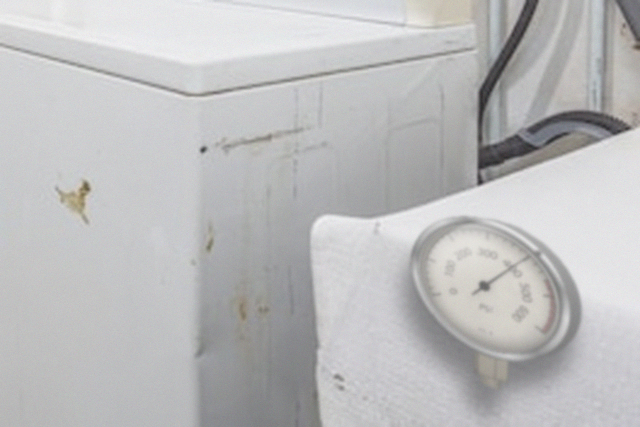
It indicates **400** psi
